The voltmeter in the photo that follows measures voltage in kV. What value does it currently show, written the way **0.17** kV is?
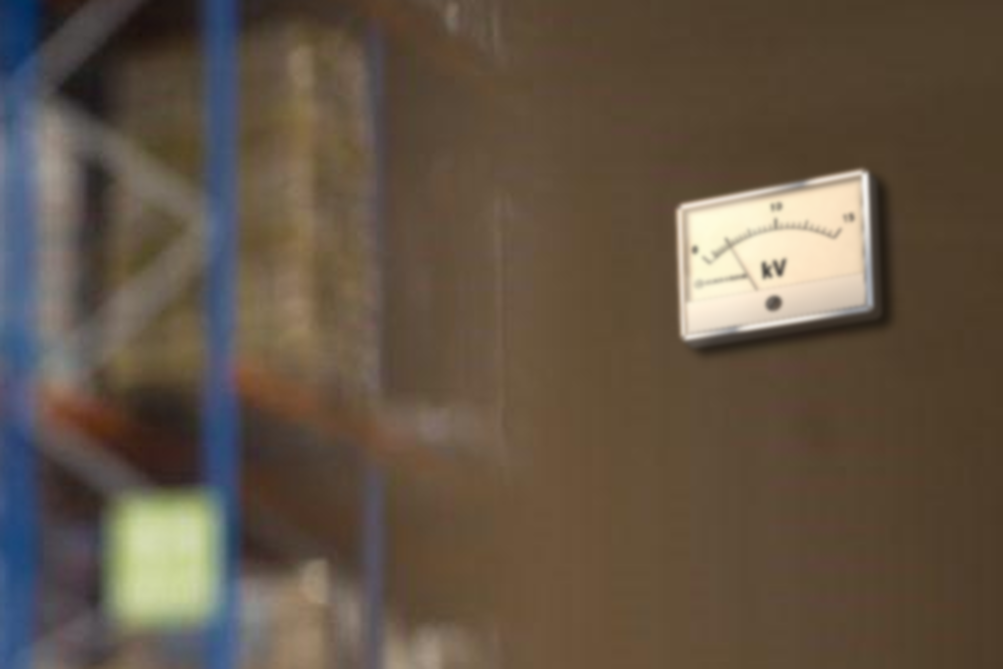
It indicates **5** kV
